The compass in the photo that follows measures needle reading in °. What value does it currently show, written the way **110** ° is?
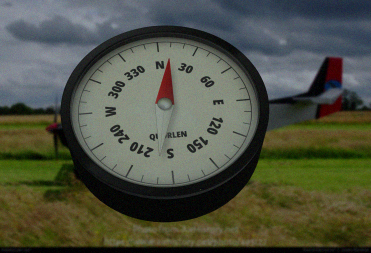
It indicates **10** °
